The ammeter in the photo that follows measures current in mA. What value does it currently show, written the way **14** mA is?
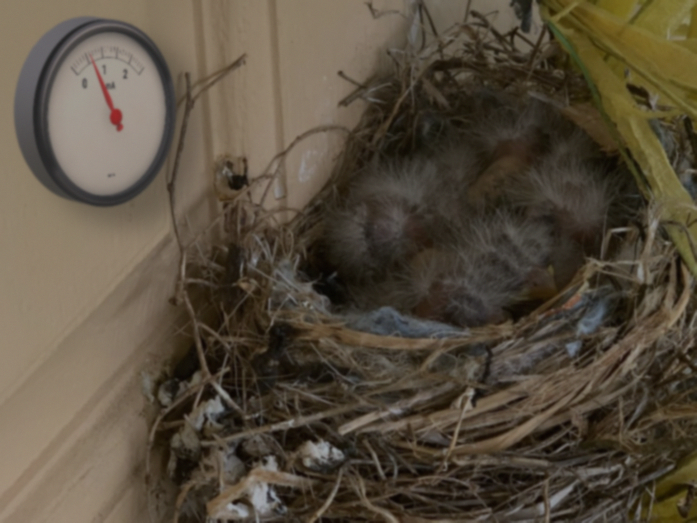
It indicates **0.5** mA
